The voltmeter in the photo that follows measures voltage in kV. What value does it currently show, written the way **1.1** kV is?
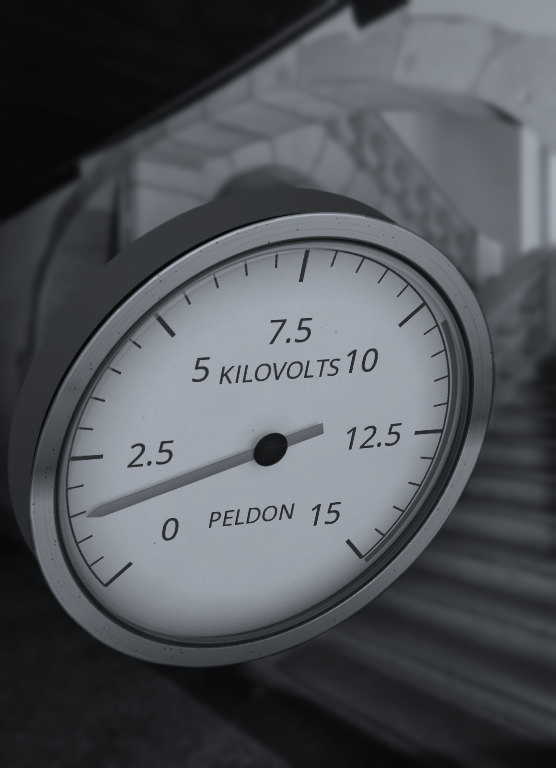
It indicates **1.5** kV
